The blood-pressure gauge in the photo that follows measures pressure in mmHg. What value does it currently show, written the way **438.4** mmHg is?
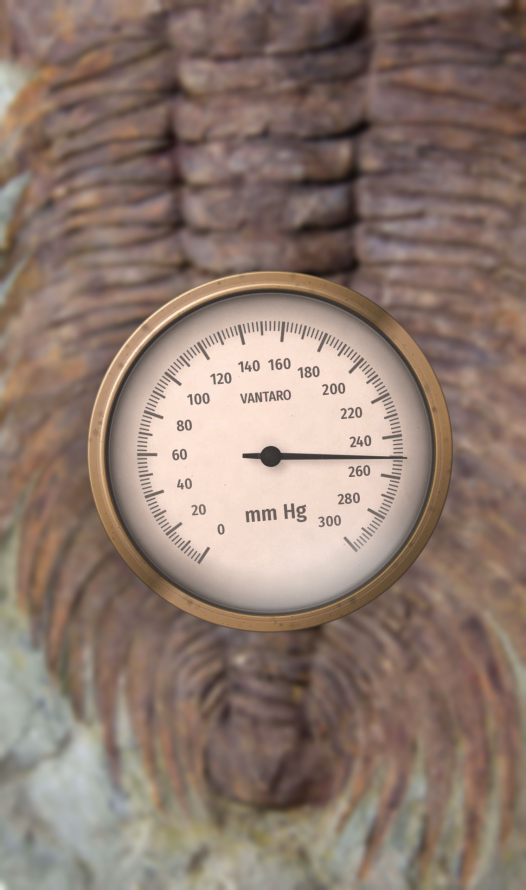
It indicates **250** mmHg
